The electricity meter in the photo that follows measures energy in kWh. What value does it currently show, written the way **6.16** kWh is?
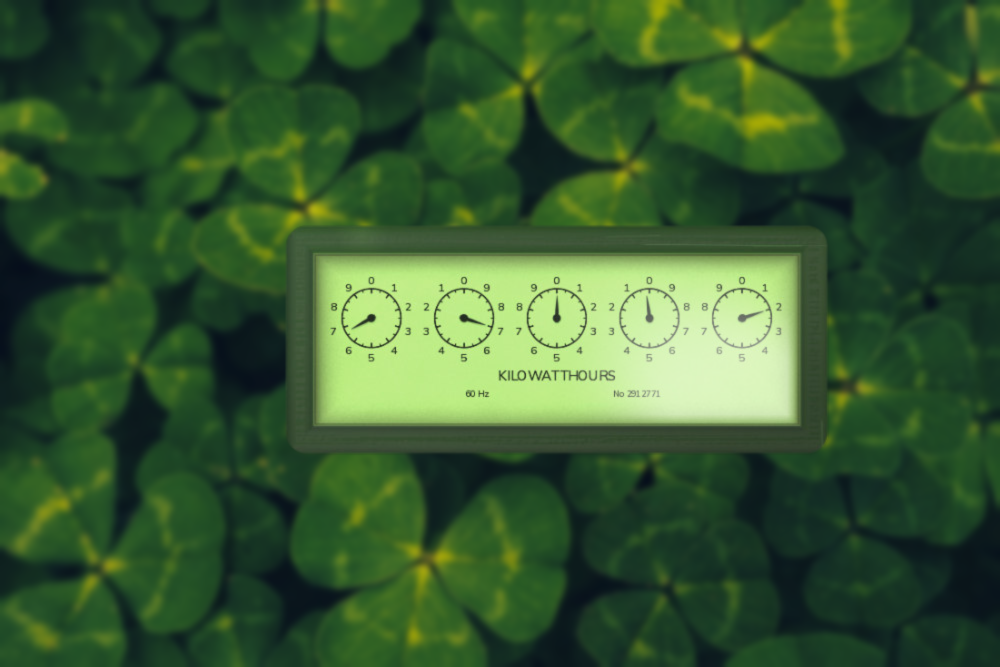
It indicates **67002** kWh
